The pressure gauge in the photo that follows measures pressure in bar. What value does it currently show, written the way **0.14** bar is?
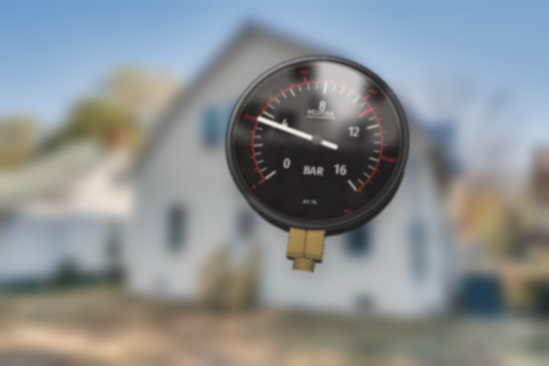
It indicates **3.5** bar
